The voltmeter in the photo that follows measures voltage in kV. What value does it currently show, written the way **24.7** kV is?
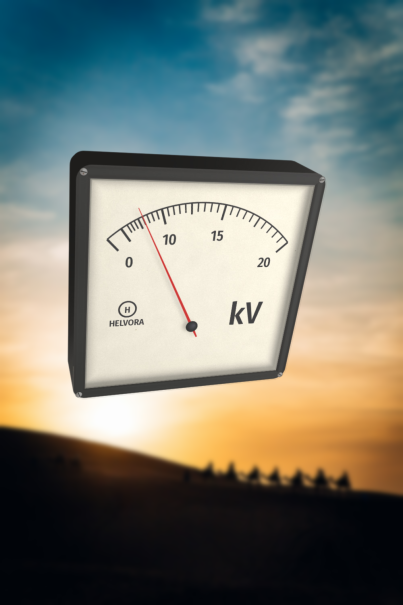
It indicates **8** kV
